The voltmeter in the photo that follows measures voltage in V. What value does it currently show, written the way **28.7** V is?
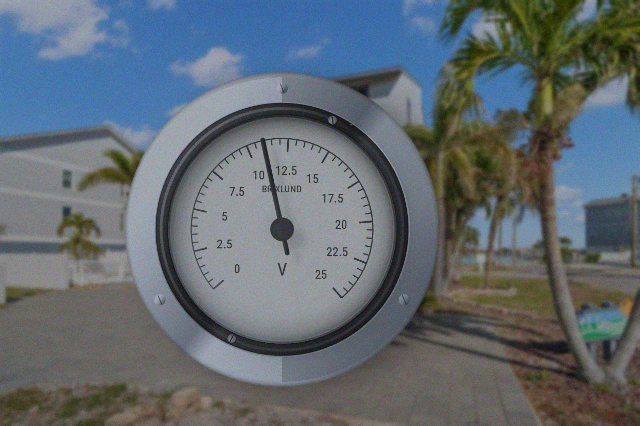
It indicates **11** V
